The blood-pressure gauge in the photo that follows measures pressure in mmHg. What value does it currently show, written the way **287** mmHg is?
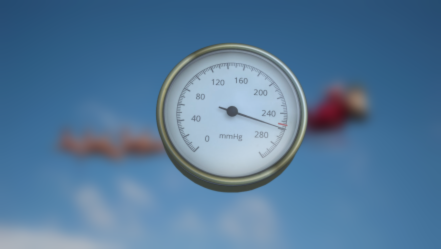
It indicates **260** mmHg
